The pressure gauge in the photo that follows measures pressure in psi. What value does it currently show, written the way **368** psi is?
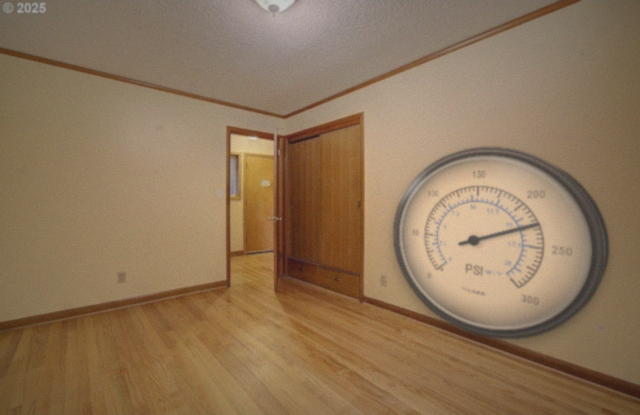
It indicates **225** psi
